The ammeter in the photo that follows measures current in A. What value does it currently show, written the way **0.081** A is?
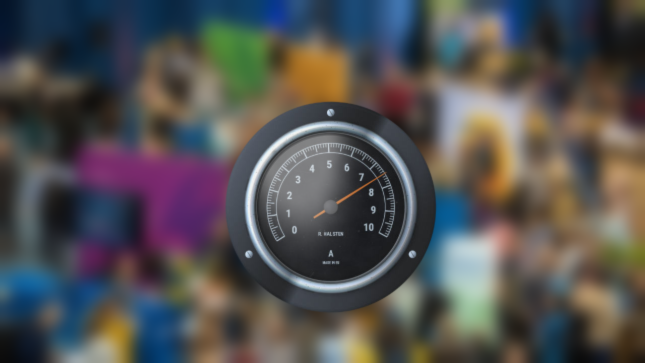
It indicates **7.5** A
